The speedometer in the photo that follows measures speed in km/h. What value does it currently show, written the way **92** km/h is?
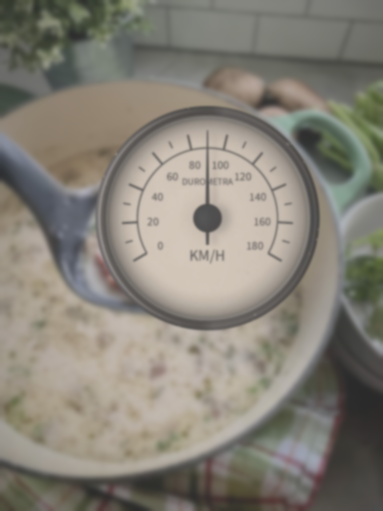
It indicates **90** km/h
